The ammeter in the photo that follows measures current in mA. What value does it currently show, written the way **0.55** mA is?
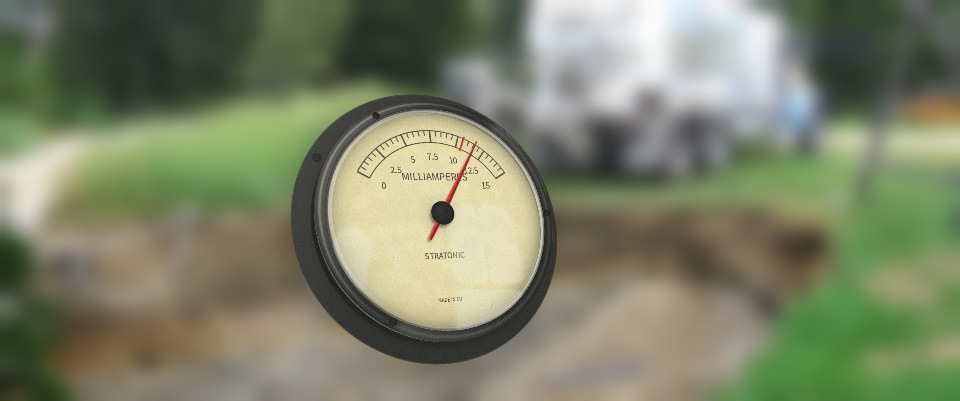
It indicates **11.5** mA
